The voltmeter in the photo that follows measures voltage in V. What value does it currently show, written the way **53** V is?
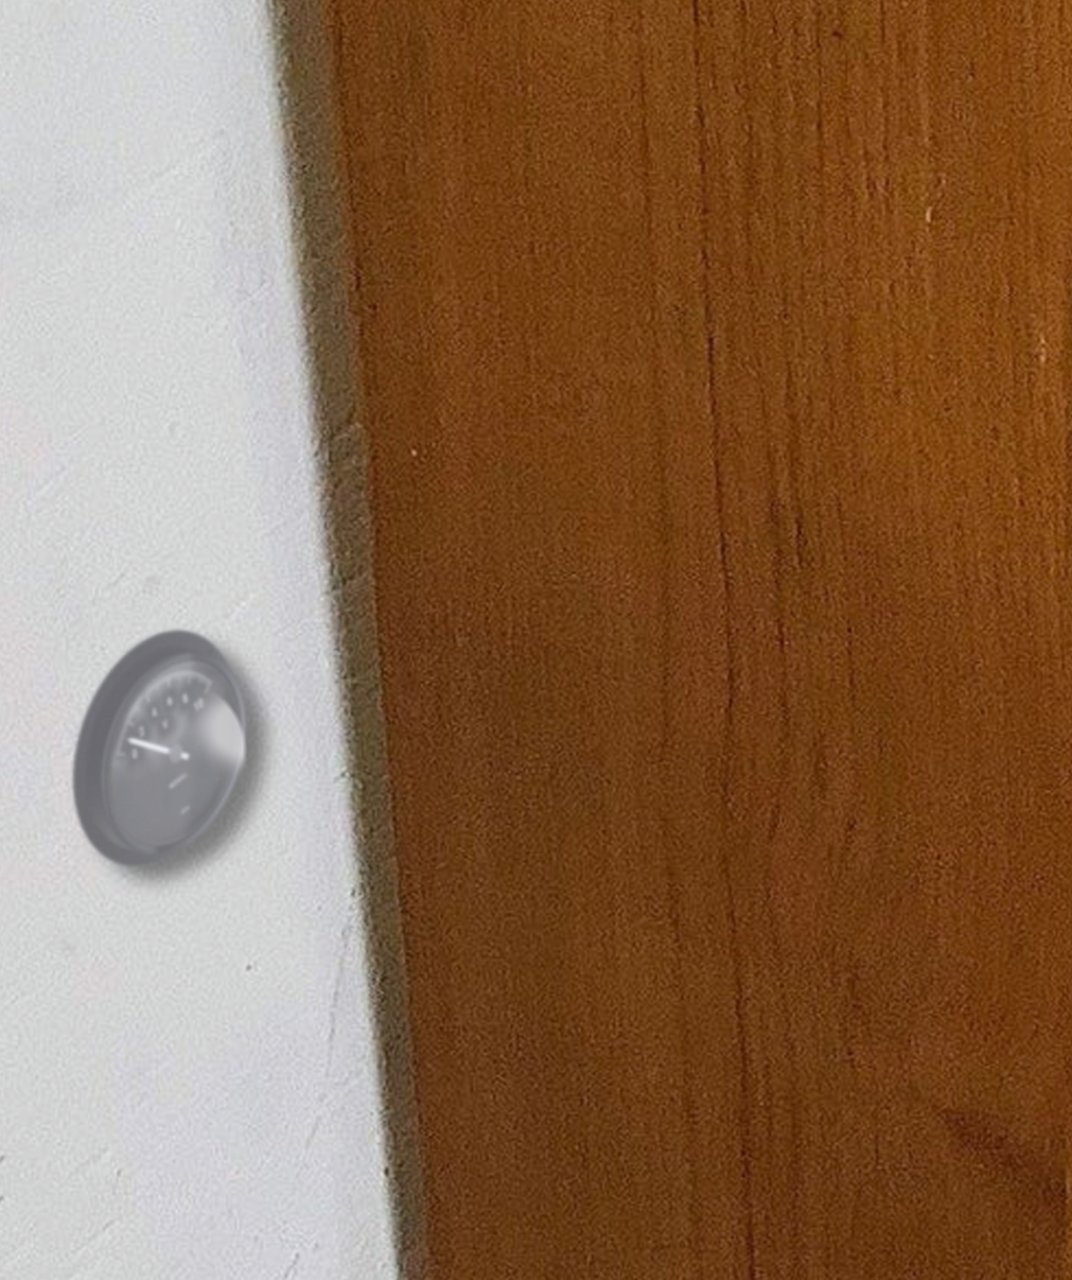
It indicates **1** V
